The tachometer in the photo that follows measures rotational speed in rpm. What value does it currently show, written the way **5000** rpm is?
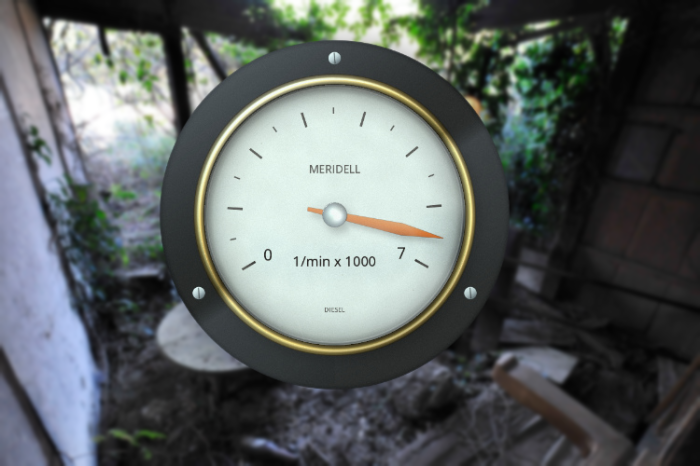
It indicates **6500** rpm
